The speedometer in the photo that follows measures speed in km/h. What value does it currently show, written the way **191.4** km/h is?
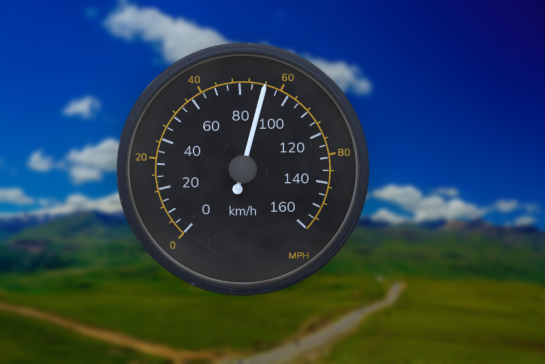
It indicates **90** km/h
